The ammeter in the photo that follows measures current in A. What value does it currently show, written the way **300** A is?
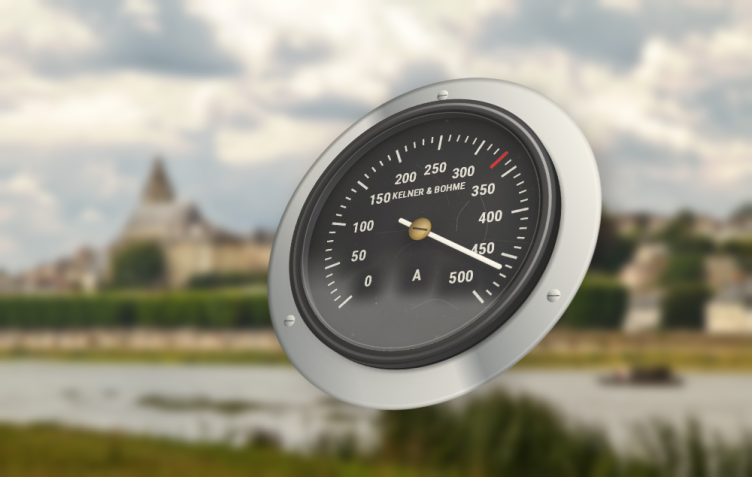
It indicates **465** A
